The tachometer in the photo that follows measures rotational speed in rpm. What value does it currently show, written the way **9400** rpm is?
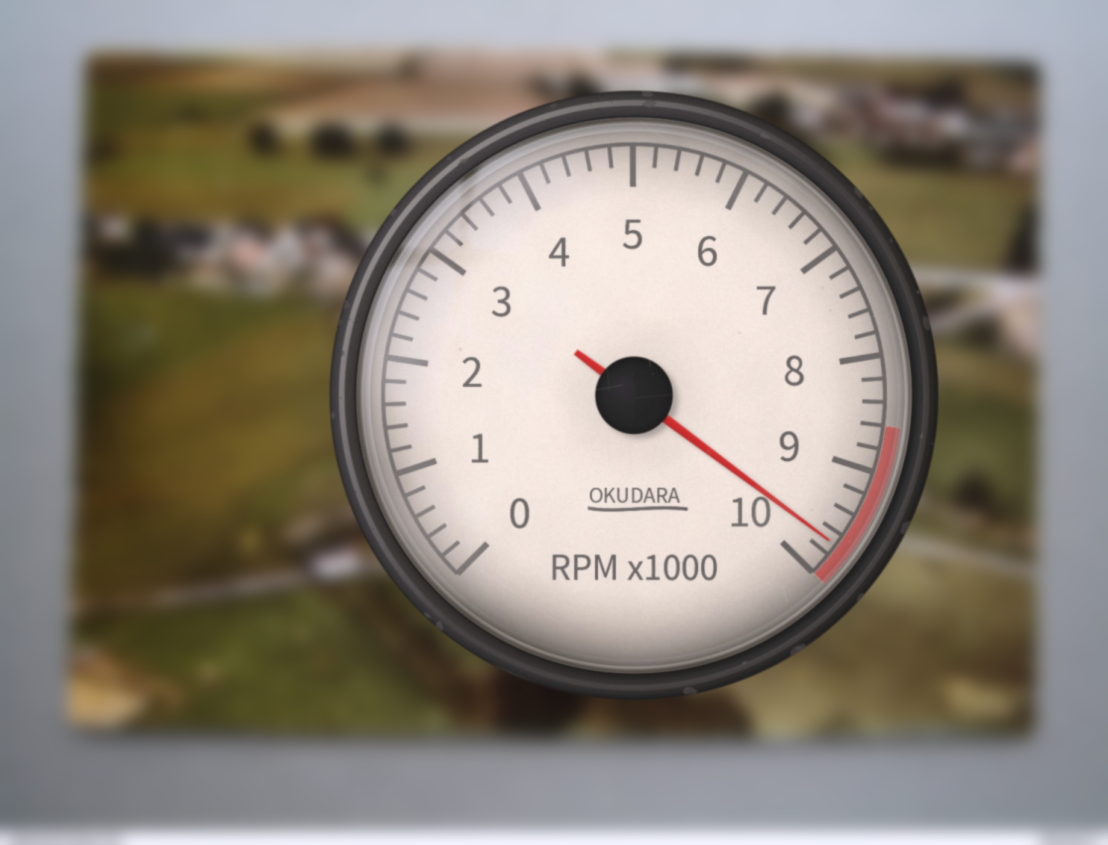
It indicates **9700** rpm
